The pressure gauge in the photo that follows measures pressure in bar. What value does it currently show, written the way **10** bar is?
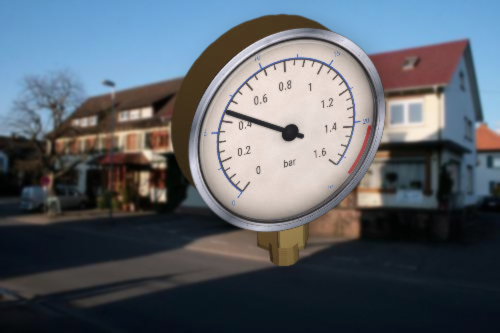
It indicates **0.45** bar
